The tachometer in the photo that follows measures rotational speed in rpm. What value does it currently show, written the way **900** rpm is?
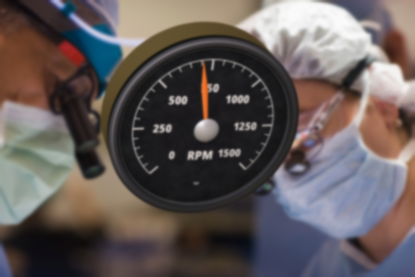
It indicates **700** rpm
